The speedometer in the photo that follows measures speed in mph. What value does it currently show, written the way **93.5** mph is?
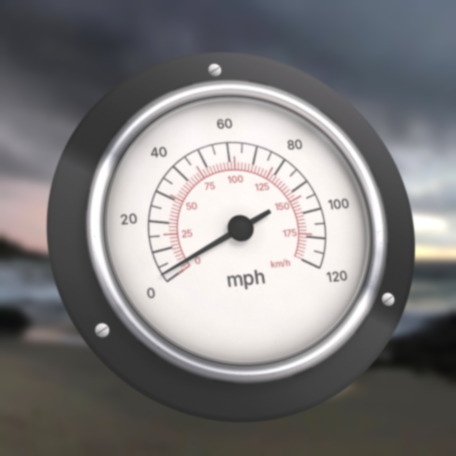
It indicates **2.5** mph
